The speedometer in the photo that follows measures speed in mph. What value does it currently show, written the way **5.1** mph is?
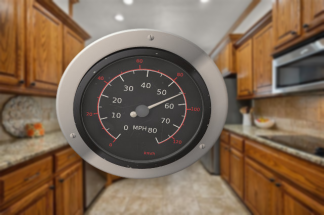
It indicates **55** mph
